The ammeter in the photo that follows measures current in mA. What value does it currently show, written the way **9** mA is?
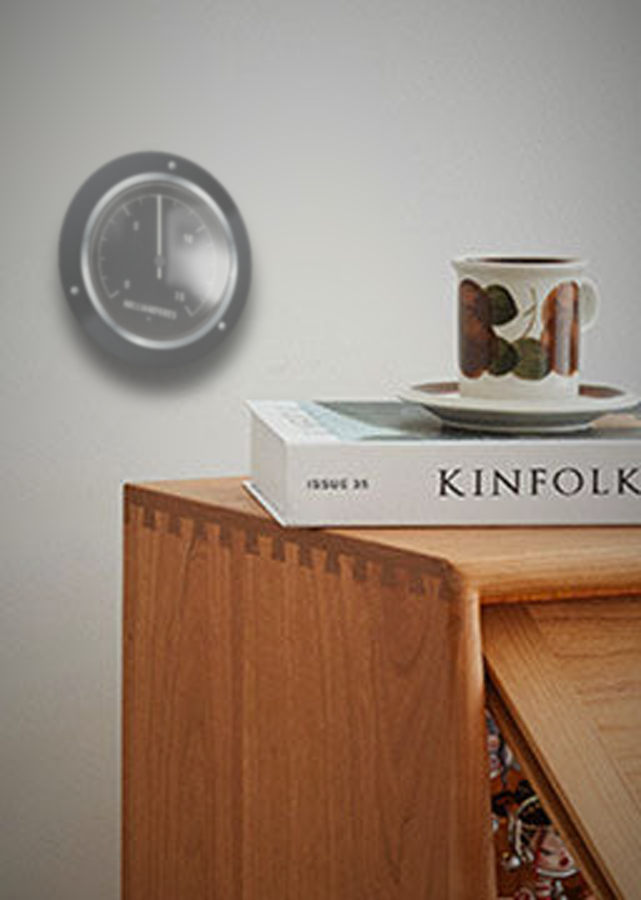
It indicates **7** mA
